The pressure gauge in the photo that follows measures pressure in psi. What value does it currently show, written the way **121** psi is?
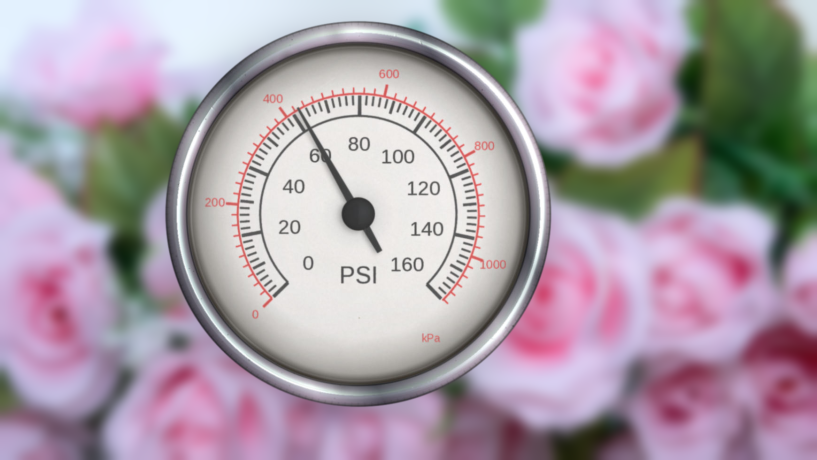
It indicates **62** psi
